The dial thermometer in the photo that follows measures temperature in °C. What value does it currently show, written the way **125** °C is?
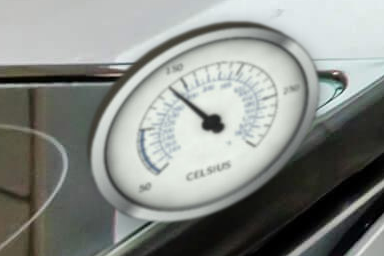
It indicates **140** °C
